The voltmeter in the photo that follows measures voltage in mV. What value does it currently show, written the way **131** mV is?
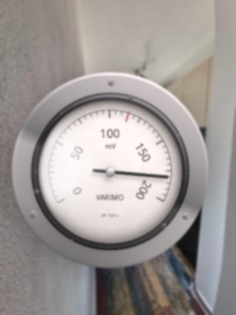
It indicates **180** mV
